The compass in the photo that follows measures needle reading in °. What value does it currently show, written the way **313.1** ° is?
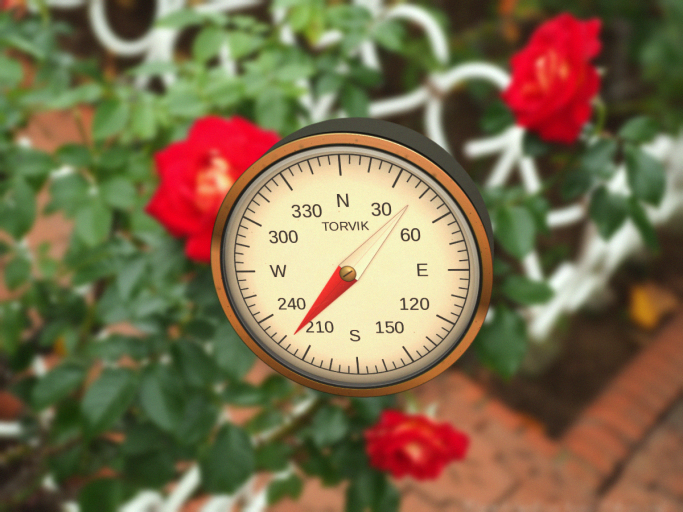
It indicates **222.5** °
